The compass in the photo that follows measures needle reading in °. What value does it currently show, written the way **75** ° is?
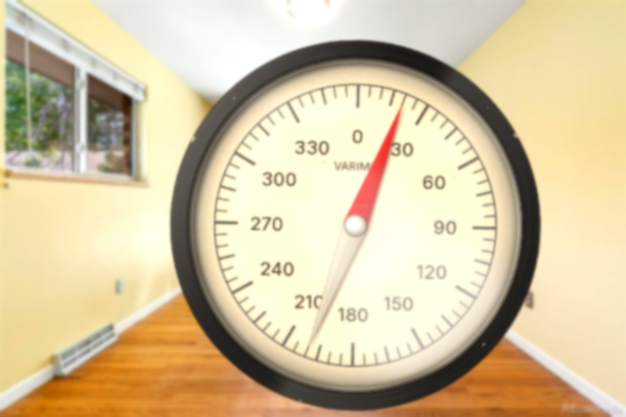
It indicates **20** °
